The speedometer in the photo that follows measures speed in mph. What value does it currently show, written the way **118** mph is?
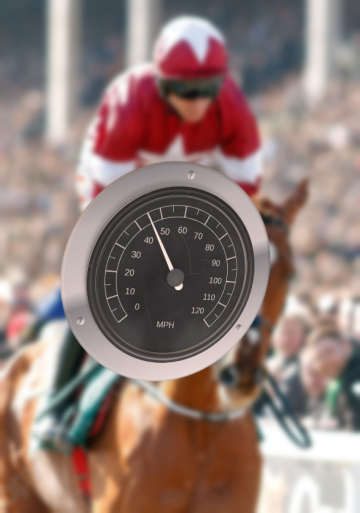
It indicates **45** mph
